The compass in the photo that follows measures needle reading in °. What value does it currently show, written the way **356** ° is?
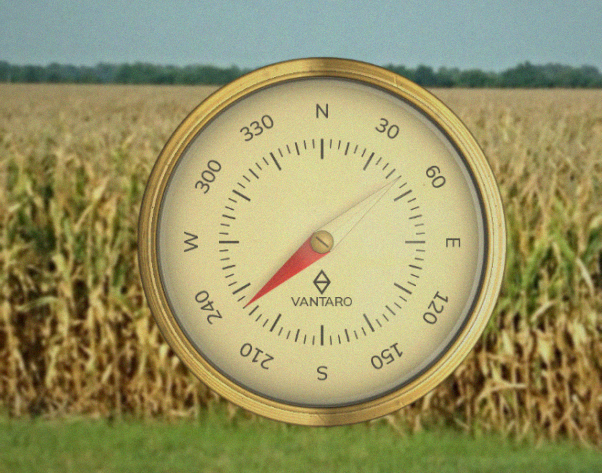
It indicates **230** °
